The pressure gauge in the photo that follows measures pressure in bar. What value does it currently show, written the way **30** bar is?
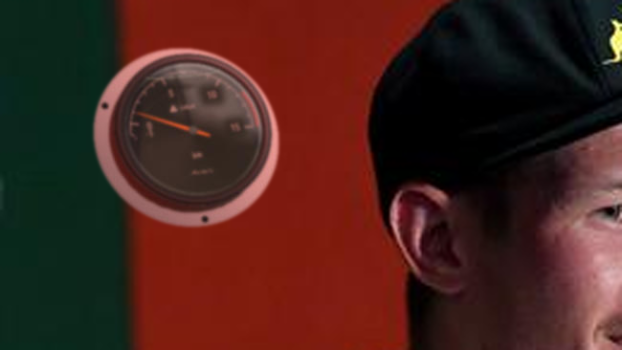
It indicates **1** bar
